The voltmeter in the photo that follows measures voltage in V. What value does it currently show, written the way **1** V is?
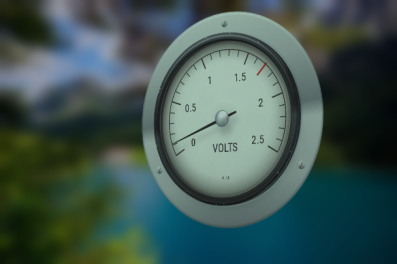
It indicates **0.1** V
